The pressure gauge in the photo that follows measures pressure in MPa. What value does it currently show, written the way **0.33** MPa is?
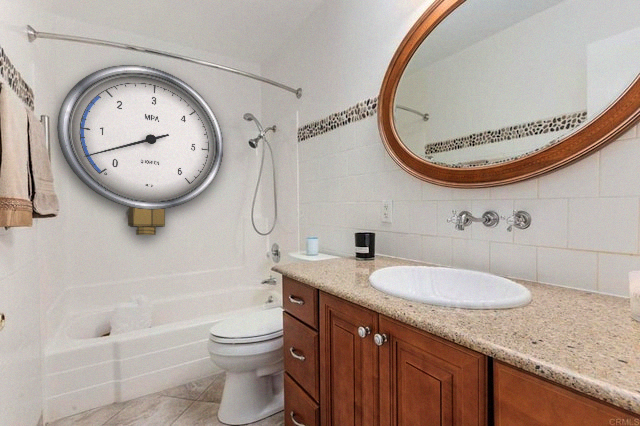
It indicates **0.4** MPa
